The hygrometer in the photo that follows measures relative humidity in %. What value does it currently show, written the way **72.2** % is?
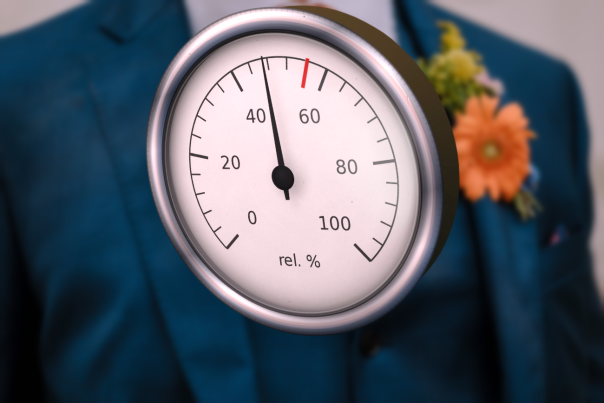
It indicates **48** %
